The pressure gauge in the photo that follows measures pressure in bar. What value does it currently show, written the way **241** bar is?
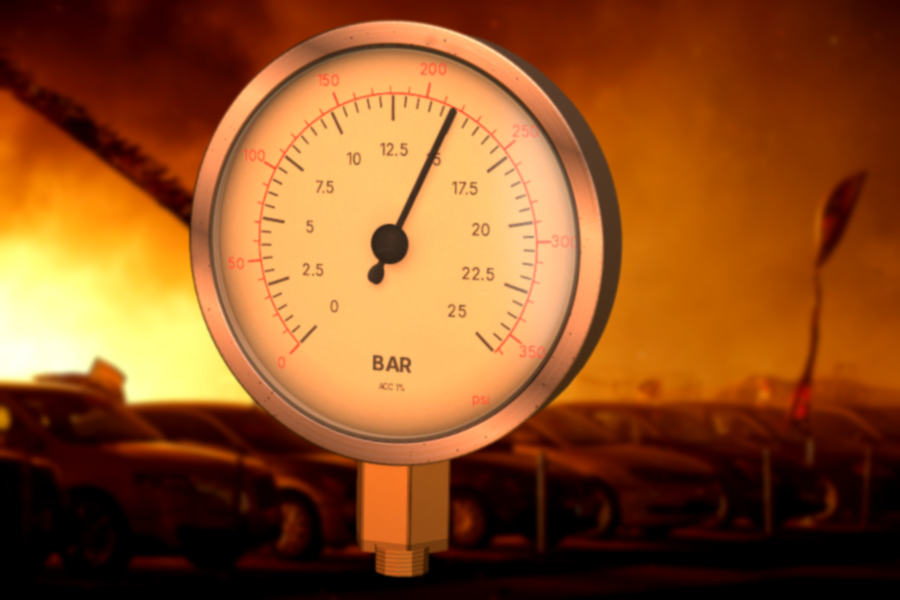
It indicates **15** bar
